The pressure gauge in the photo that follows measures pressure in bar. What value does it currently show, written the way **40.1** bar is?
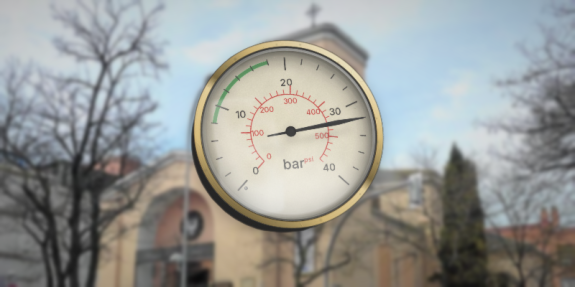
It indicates **32** bar
